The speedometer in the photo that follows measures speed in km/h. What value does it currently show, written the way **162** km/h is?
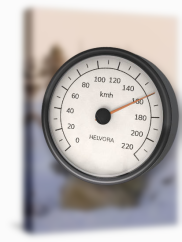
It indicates **160** km/h
